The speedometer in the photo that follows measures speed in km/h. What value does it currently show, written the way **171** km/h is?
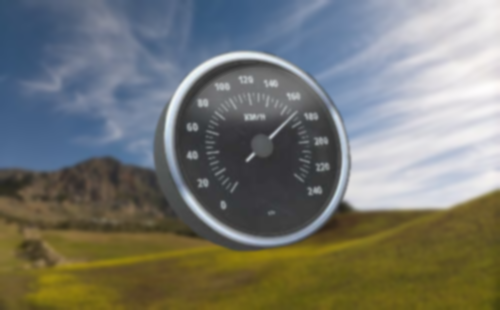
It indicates **170** km/h
